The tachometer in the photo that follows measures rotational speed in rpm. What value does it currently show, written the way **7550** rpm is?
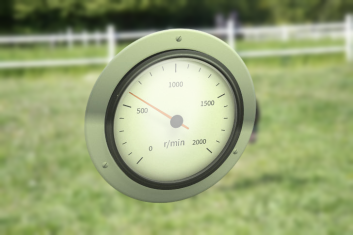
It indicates **600** rpm
